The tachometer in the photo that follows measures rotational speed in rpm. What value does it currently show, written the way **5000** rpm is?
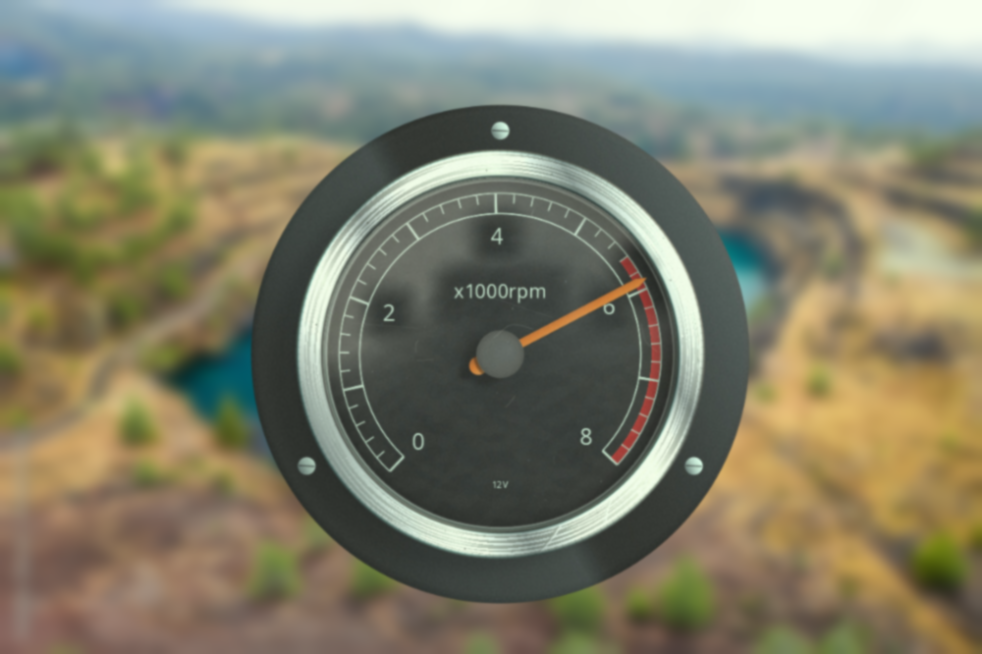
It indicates **5900** rpm
